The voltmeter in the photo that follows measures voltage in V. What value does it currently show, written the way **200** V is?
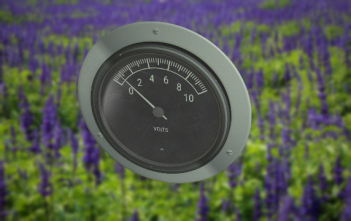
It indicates **1** V
